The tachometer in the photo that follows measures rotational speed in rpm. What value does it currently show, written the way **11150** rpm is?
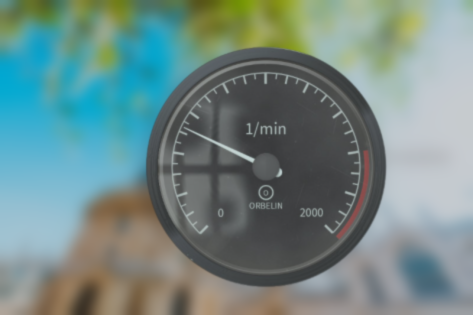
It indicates **525** rpm
